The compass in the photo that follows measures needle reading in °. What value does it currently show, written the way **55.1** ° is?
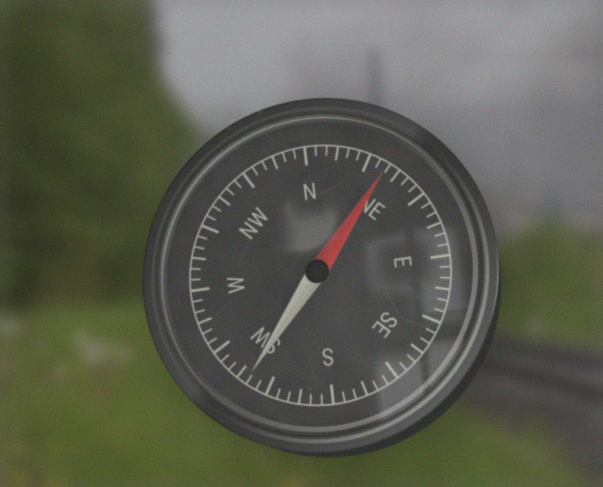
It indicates **40** °
